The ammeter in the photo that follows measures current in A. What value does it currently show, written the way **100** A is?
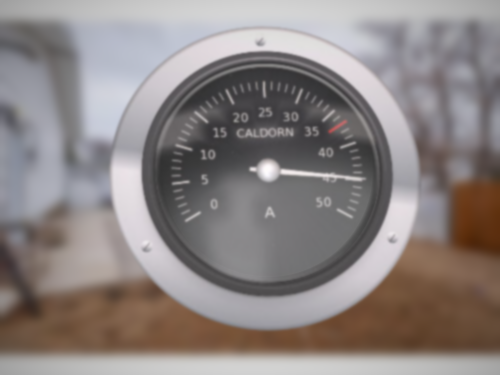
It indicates **45** A
